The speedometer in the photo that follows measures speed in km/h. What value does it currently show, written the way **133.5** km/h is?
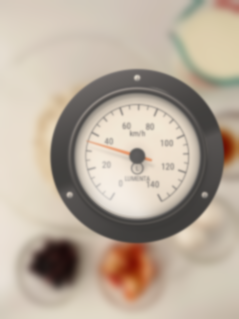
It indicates **35** km/h
